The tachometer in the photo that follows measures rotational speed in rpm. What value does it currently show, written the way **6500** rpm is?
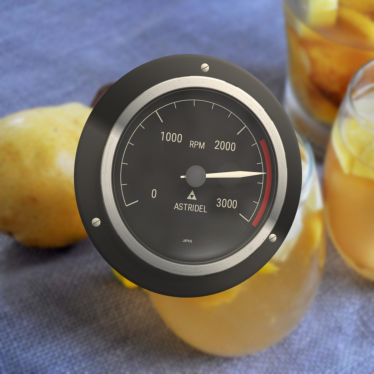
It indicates **2500** rpm
